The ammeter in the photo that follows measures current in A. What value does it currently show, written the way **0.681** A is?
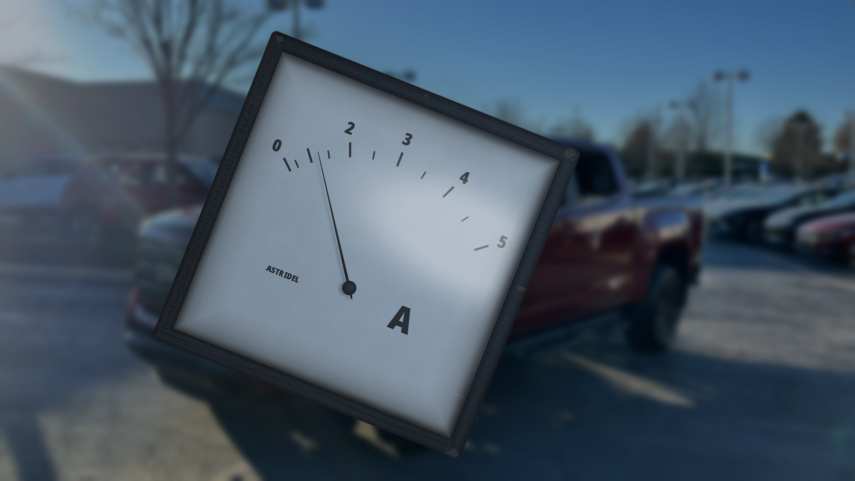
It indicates **1.25** A
